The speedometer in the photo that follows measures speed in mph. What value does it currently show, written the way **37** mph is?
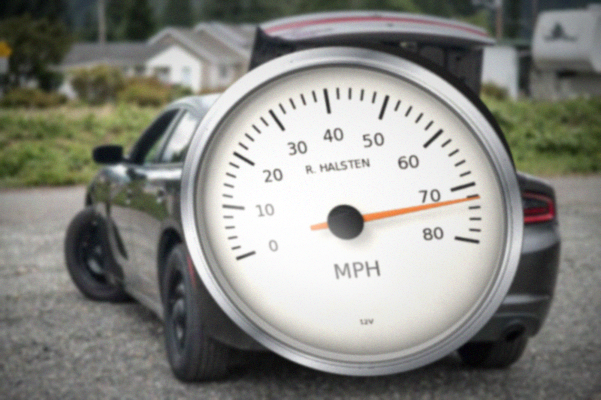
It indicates **72** mph
